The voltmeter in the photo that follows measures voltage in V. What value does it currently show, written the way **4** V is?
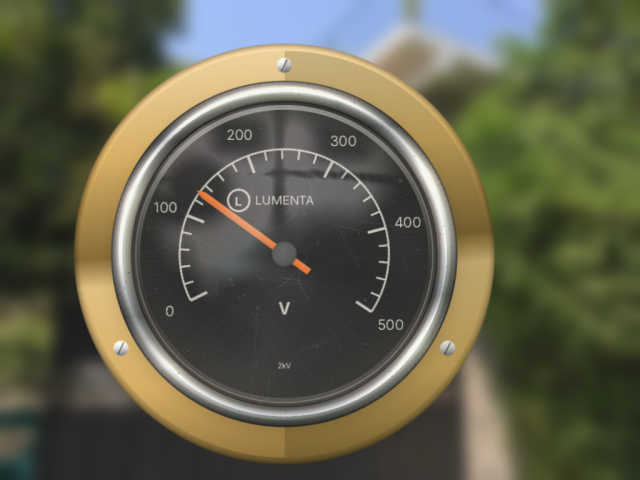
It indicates **130** V
